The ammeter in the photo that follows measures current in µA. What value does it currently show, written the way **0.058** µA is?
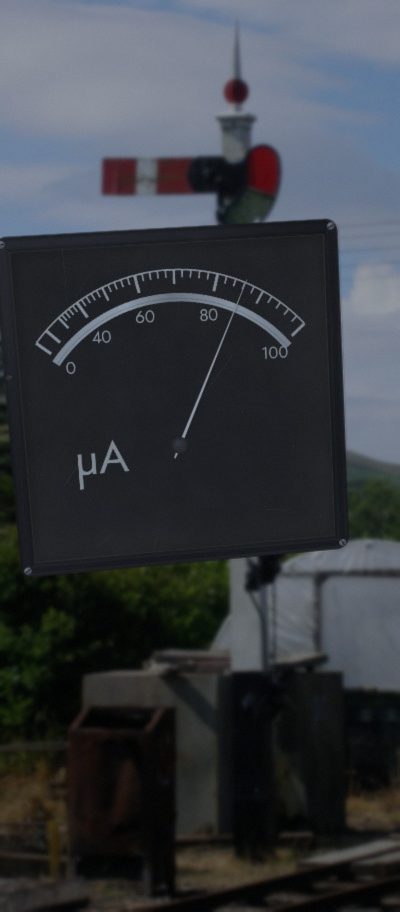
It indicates **86** µA
